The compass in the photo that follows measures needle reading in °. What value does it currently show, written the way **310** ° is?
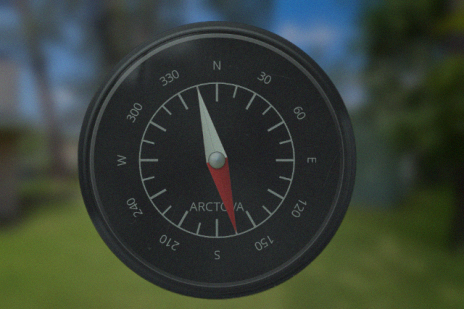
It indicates **165** °
